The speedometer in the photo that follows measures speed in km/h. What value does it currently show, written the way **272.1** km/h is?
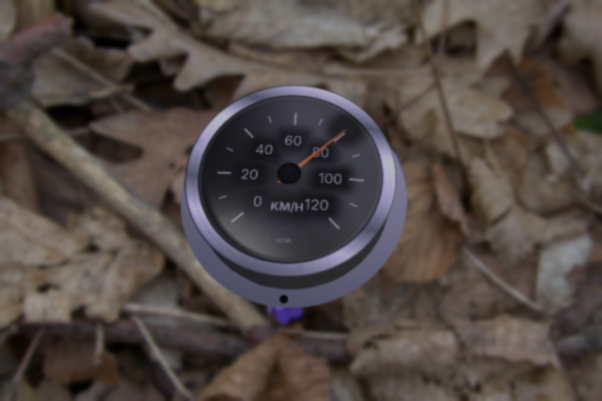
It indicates **80** km/h
